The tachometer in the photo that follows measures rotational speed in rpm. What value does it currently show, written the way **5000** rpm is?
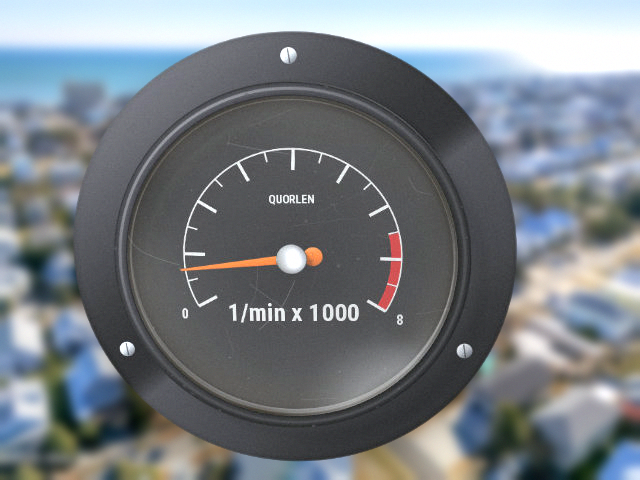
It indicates **750** rpm
